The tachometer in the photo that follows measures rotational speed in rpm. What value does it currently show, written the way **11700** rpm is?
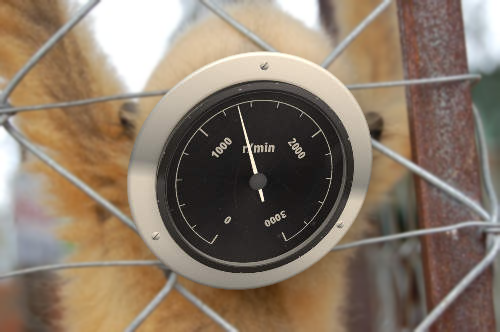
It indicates **1300** rpm
